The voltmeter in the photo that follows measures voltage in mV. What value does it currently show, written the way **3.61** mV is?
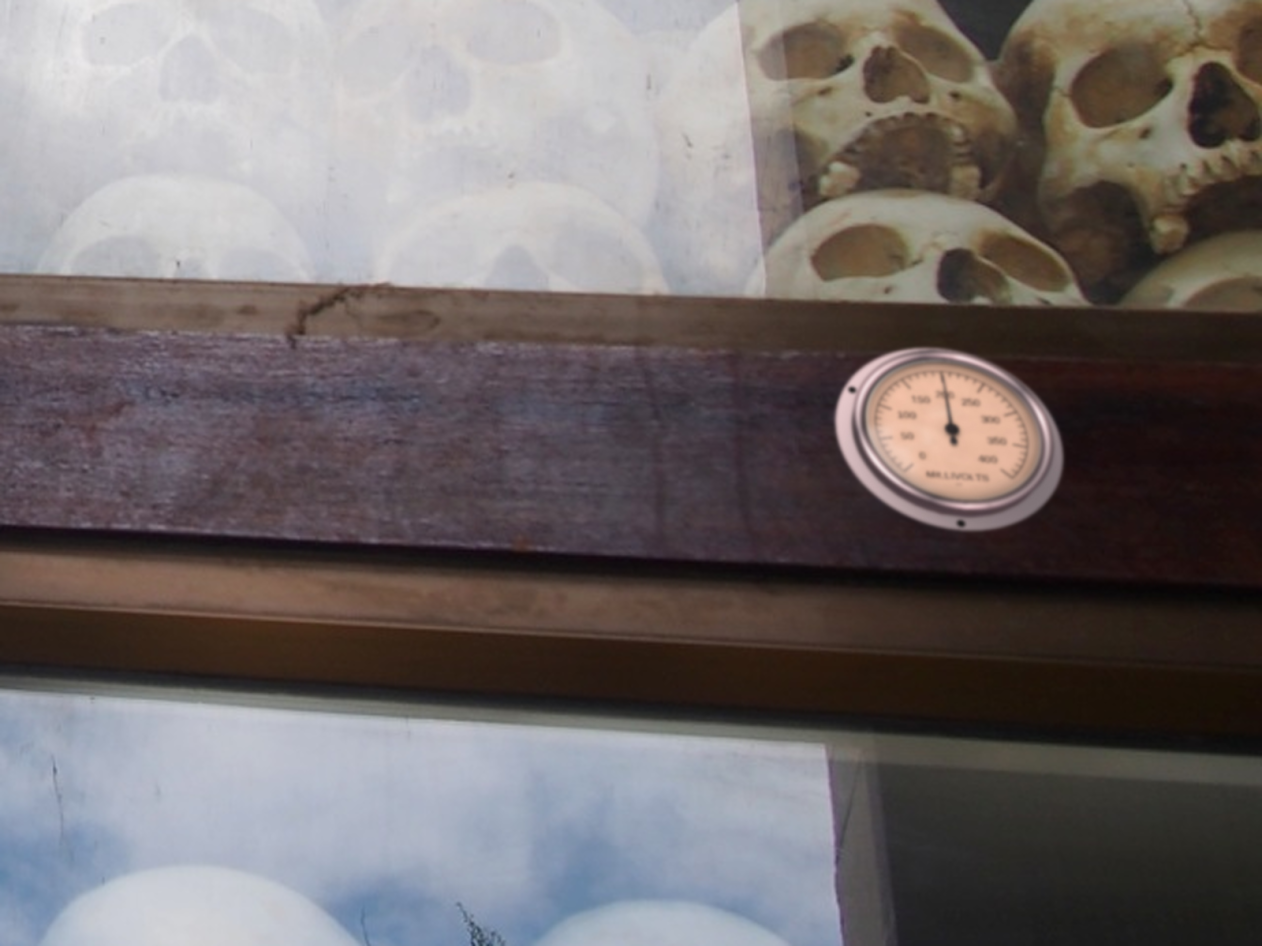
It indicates **200** mV
